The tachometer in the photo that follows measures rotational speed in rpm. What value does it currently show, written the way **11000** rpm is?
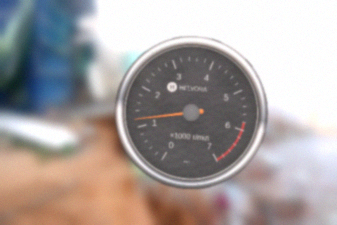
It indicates **1200** rpm
